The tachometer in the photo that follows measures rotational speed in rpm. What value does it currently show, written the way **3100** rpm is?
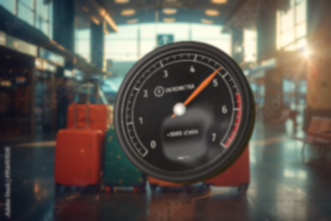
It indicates **4800** rpm
